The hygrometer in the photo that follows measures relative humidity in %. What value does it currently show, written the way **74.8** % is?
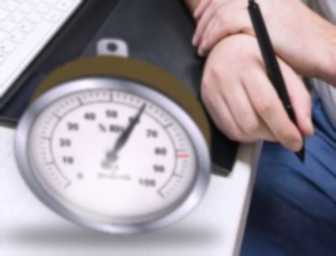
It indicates **60** %
